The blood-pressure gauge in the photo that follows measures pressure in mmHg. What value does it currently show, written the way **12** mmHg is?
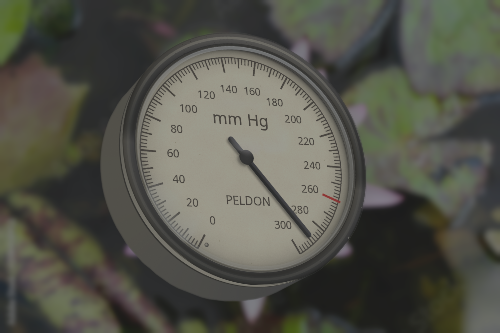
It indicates **290** mmHg
